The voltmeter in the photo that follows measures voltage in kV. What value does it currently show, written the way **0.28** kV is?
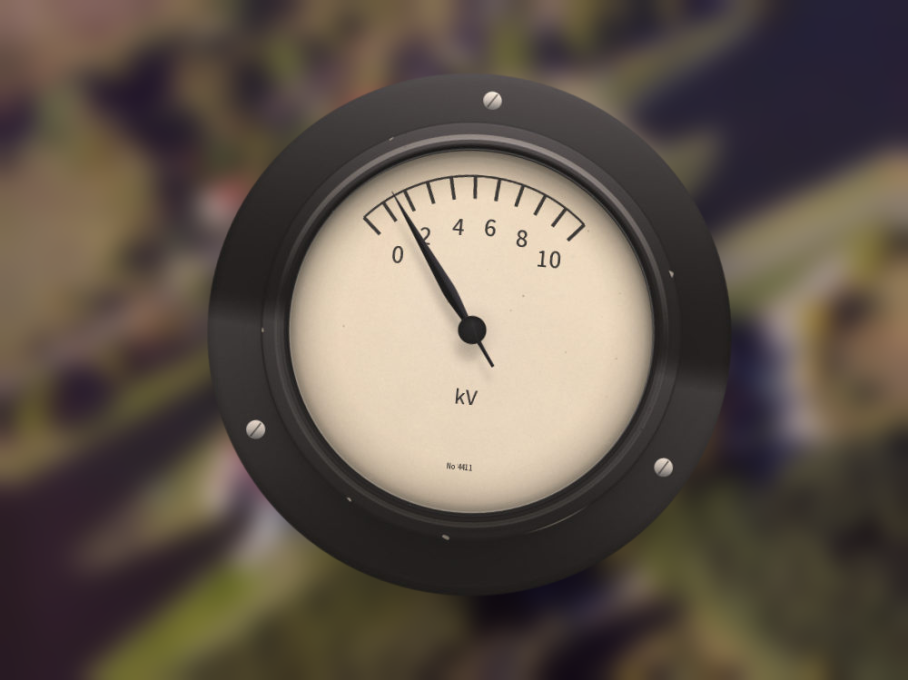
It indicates **1.5** kV
